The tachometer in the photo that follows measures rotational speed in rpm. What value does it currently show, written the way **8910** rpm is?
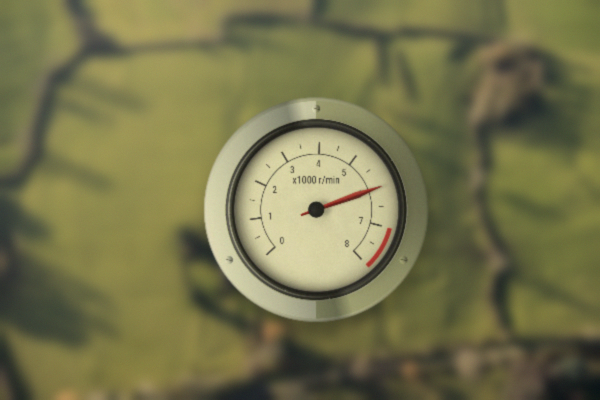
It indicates **6000** rpm
